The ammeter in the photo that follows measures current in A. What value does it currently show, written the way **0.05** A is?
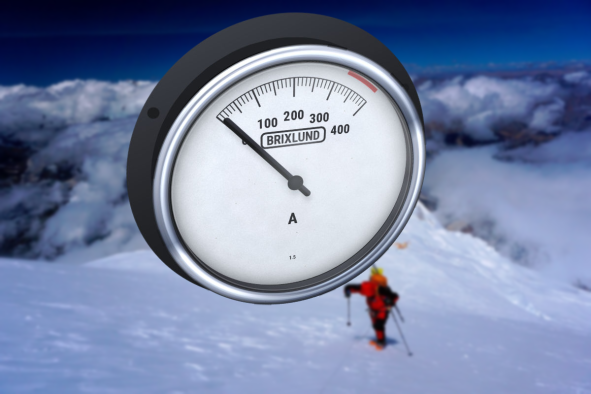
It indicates **10** A
